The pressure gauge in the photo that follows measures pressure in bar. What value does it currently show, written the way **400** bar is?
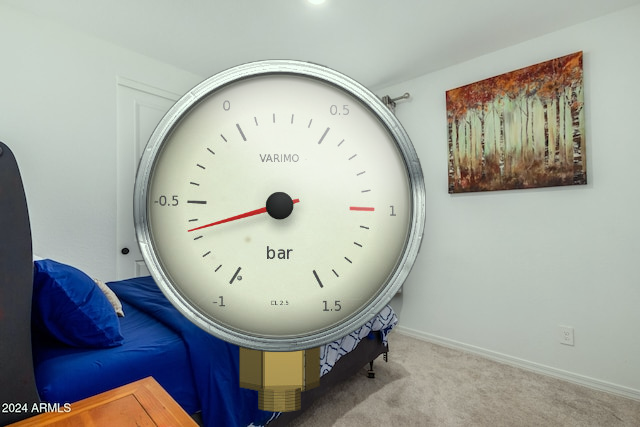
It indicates **-0.65** bar
